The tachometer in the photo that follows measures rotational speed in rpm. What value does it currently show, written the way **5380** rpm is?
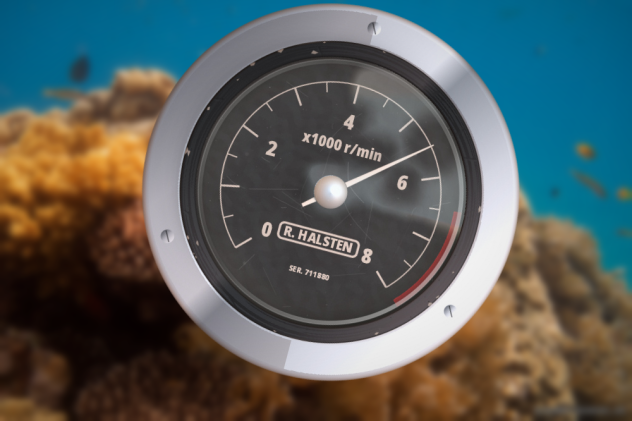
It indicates **5500** rpm
